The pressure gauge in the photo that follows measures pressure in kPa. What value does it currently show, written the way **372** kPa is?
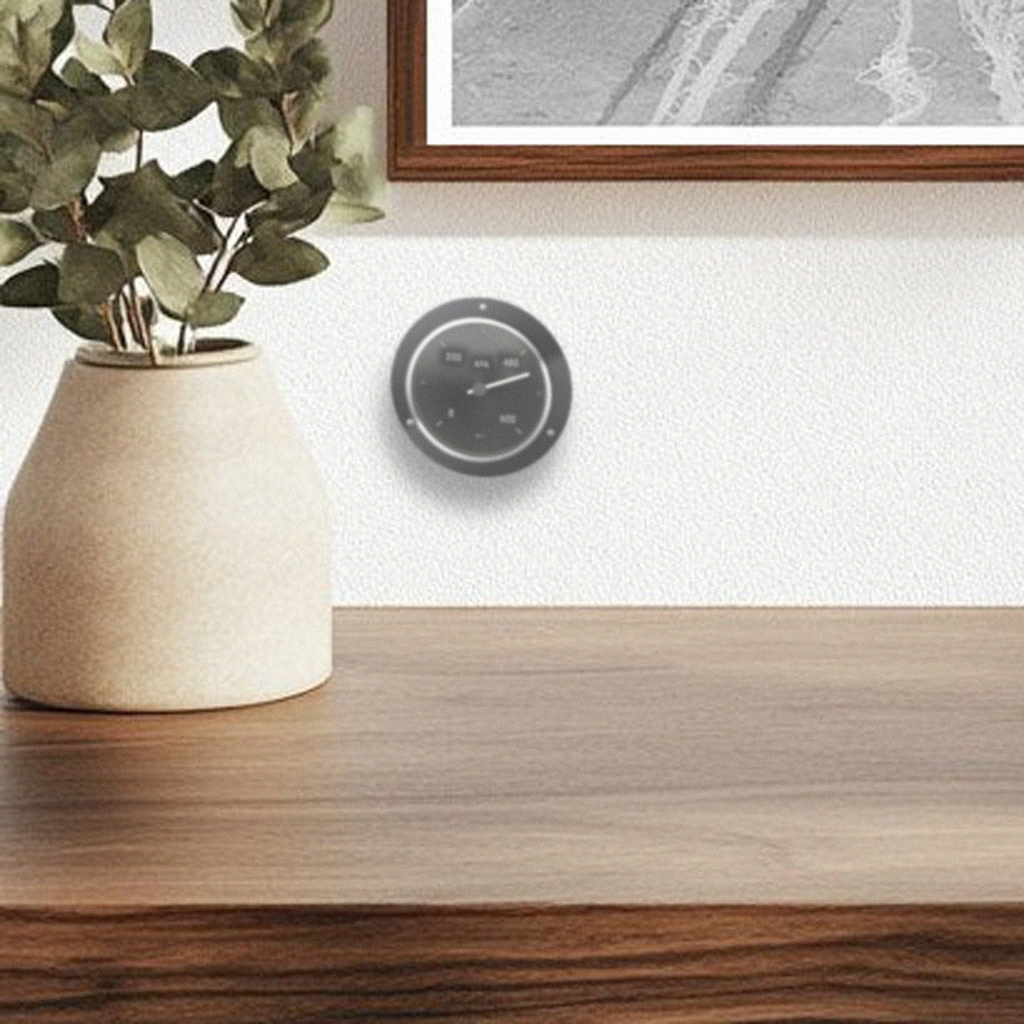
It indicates **450** kPa
